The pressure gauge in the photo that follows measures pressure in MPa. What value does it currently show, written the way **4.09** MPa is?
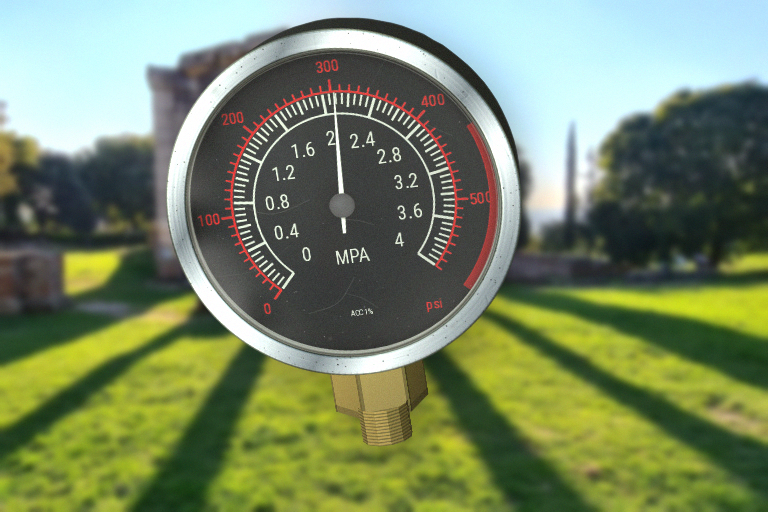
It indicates **2.1** MPa
